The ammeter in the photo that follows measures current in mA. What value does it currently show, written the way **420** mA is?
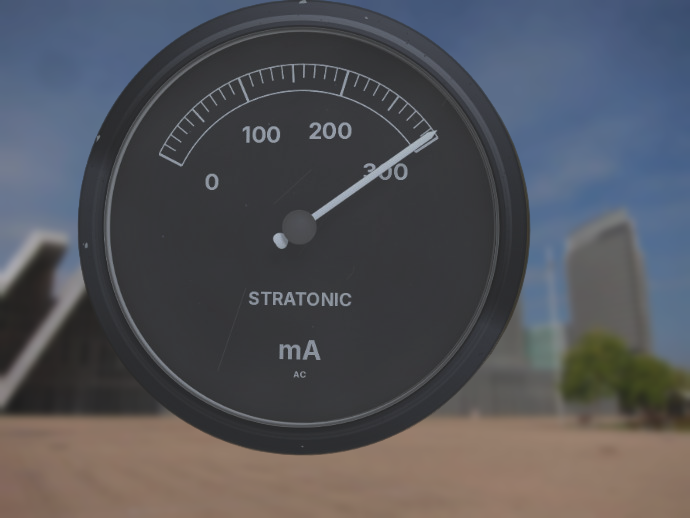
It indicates **295** mA
